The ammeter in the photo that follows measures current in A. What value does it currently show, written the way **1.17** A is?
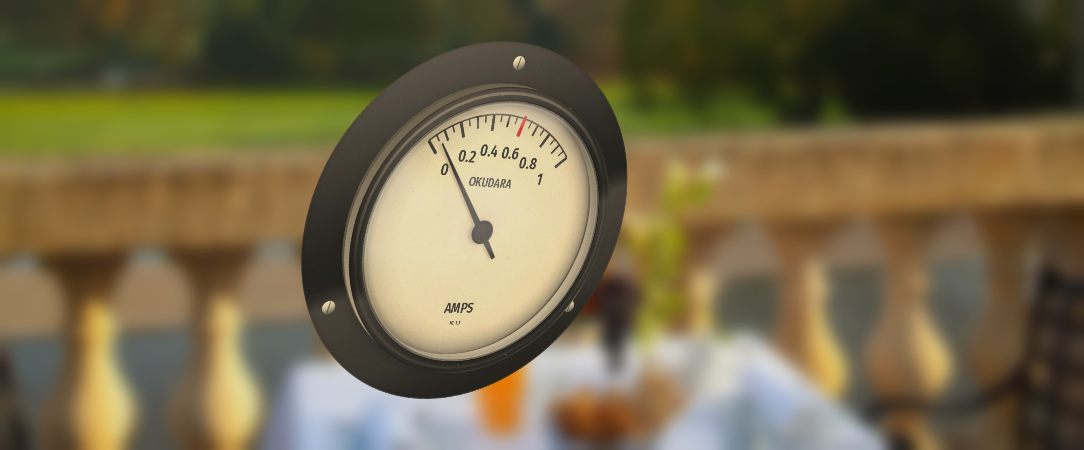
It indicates **0.05** A
